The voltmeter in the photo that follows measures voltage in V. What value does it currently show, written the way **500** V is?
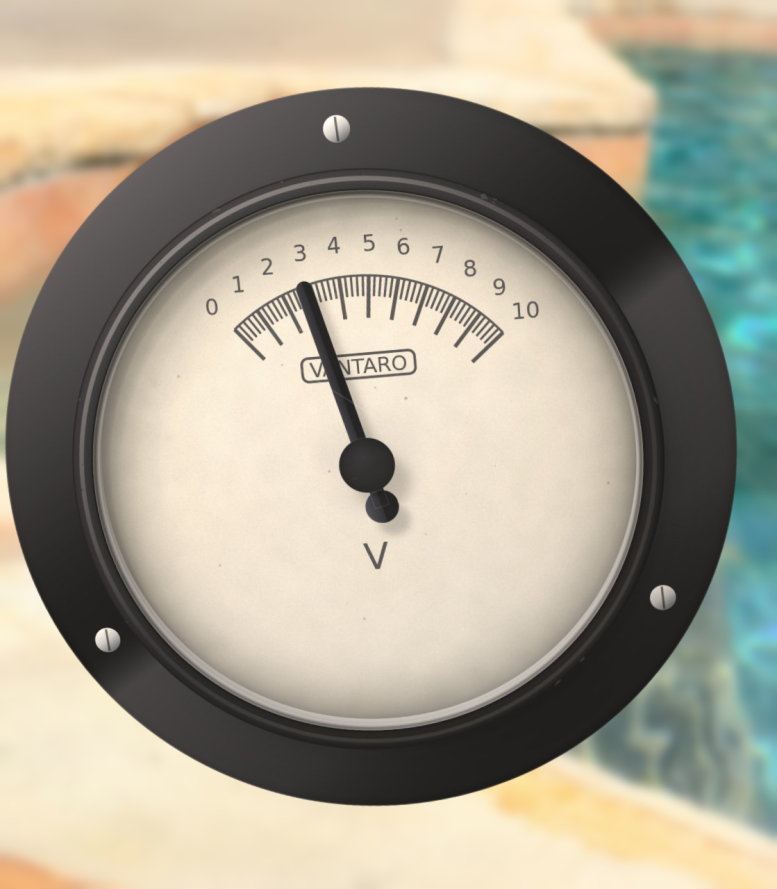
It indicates **2.8** V
